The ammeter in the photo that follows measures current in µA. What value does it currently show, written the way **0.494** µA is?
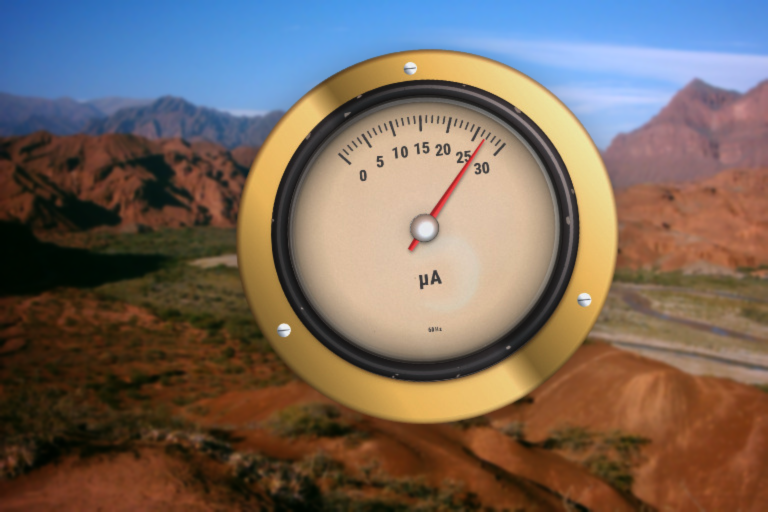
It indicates **27** µA
